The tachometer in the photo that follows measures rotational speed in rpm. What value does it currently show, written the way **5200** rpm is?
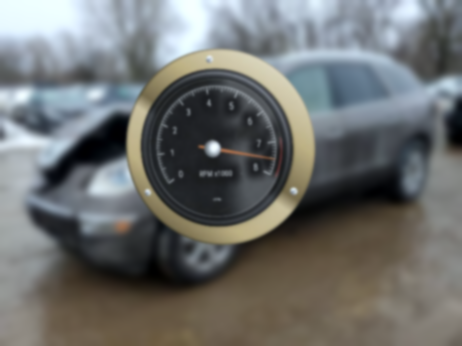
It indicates **7500** rpm
